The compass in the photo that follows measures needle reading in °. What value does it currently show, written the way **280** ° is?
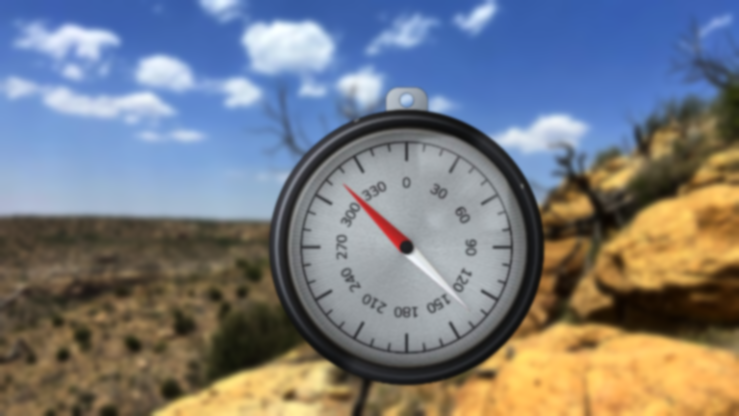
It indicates **315** °
